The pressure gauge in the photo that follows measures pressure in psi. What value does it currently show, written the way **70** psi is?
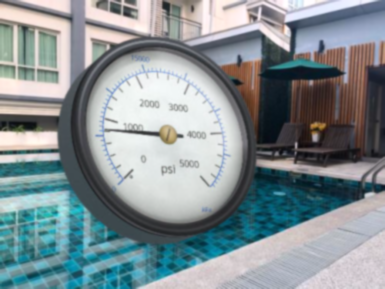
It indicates **800** psi
